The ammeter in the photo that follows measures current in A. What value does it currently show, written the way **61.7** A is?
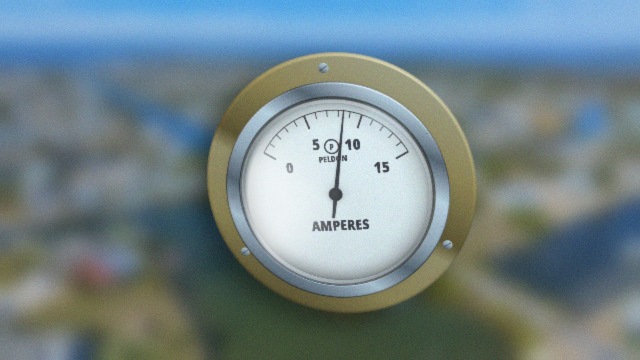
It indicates **8.5** A
